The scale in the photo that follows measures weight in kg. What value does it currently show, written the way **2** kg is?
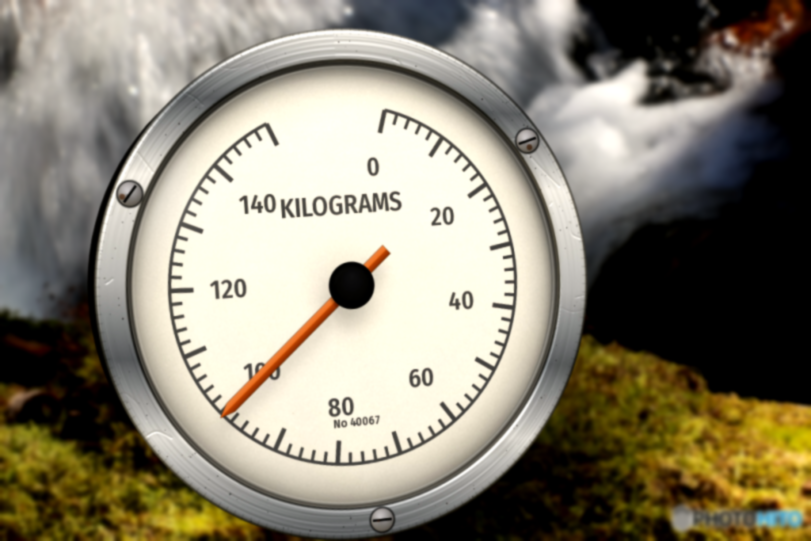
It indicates **100** kg
